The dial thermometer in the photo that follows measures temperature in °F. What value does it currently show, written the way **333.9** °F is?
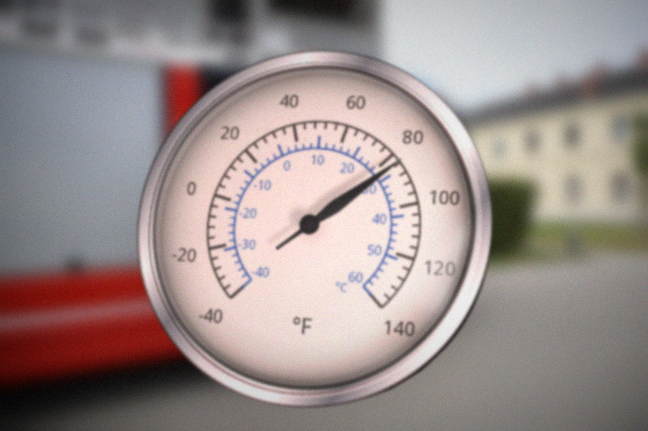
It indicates **84** °F
